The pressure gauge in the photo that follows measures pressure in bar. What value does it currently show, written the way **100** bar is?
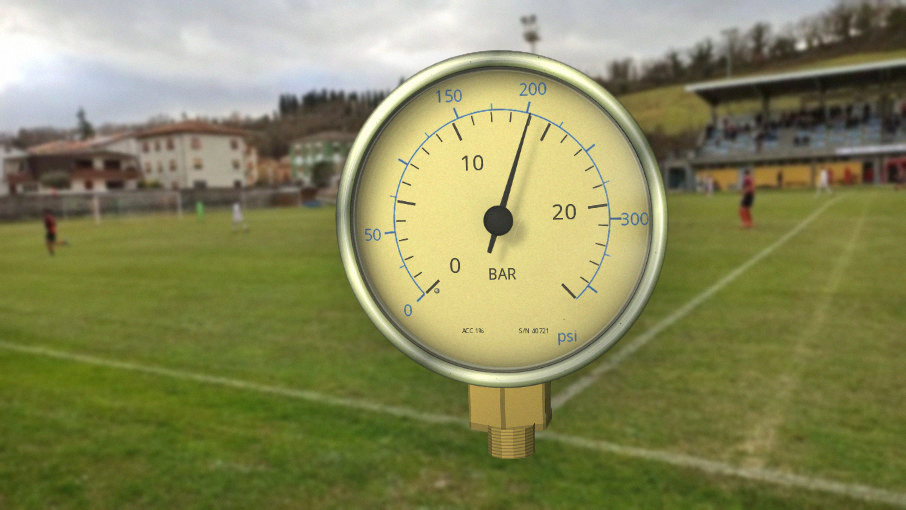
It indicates **14** bar
